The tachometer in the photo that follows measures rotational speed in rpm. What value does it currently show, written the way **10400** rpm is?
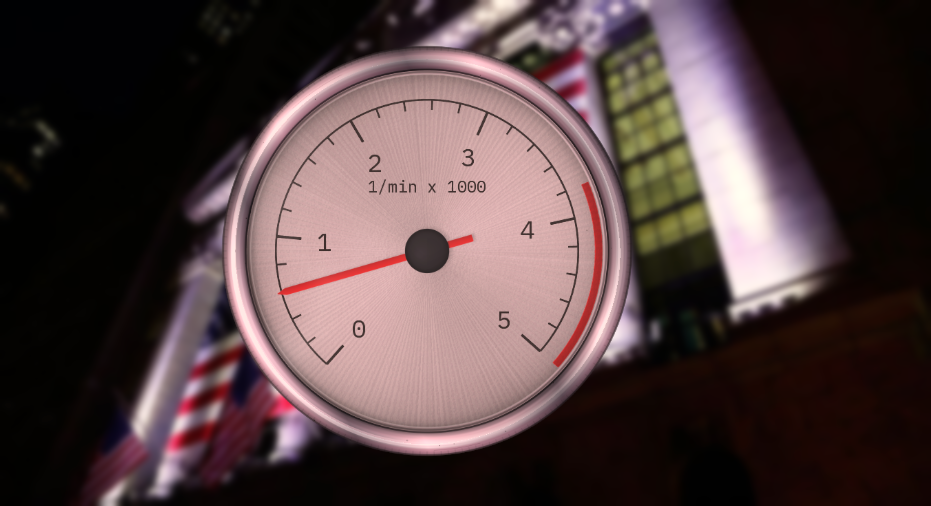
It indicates **600** rpm
